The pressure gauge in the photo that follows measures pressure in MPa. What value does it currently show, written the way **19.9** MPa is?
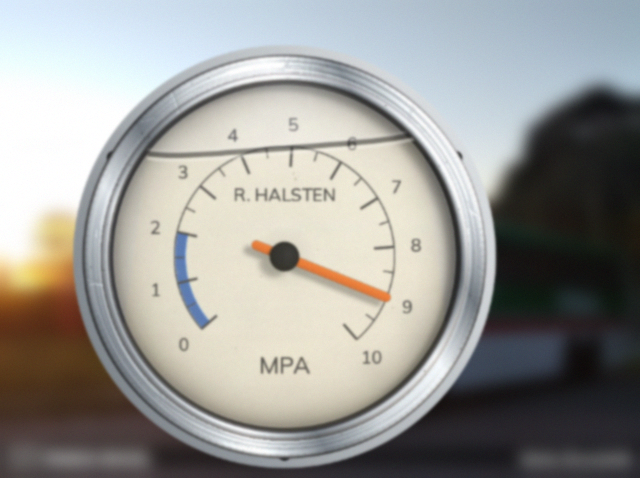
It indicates **9** MPa
